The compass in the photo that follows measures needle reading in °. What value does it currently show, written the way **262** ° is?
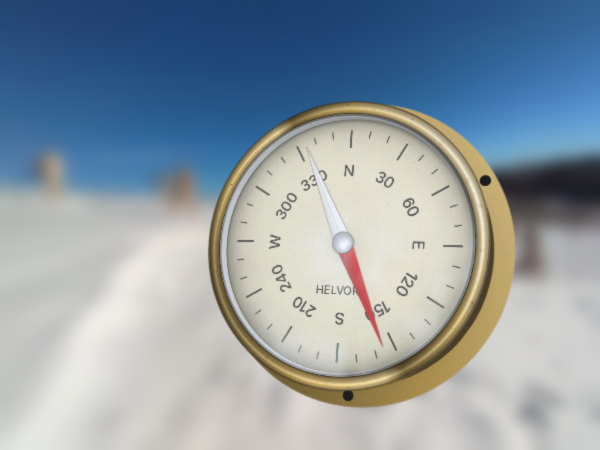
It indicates **155** °
